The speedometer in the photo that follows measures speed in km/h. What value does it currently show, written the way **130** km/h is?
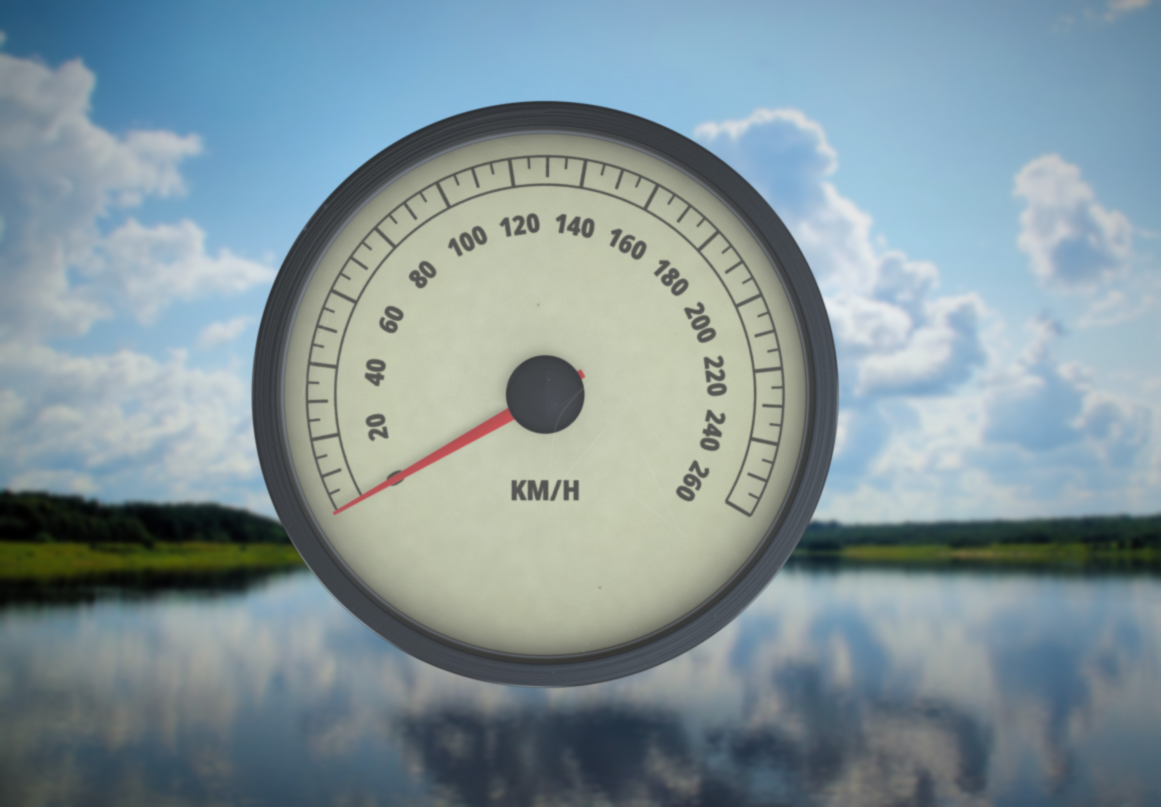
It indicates **0** km/h
